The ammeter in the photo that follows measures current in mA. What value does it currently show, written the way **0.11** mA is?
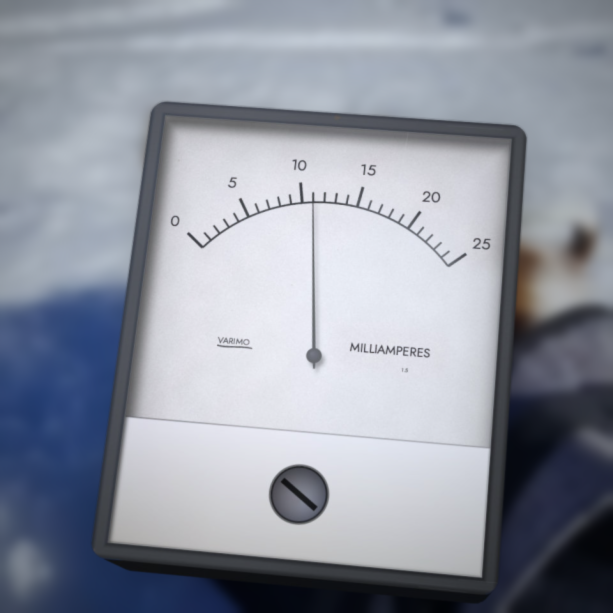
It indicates **11** mA
